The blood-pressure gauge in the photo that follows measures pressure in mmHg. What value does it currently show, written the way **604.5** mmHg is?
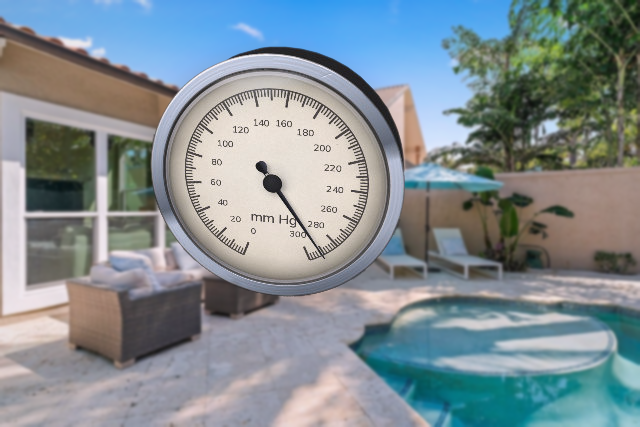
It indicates **290** mmHg
